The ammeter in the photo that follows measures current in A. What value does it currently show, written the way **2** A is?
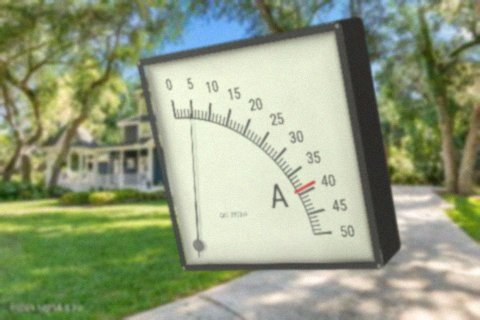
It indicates **5** A
